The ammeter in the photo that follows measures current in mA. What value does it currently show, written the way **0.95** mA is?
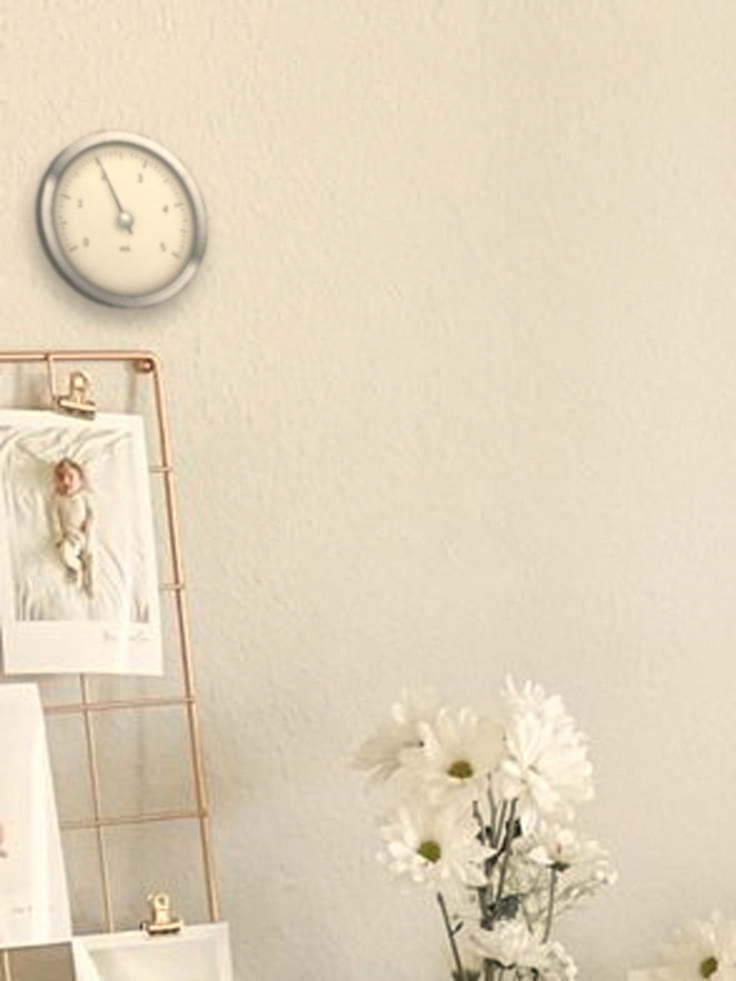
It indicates **2** mA
